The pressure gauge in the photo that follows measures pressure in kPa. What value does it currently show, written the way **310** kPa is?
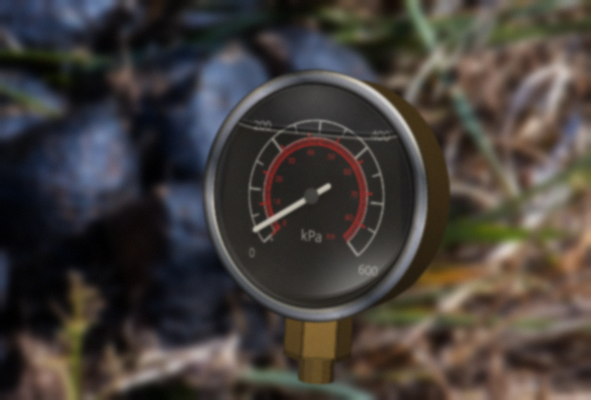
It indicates **25** kPa
